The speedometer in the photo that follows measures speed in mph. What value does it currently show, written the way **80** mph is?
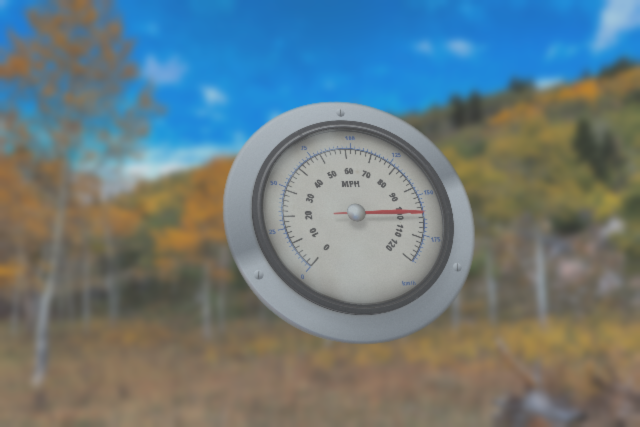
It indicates **100** mph
